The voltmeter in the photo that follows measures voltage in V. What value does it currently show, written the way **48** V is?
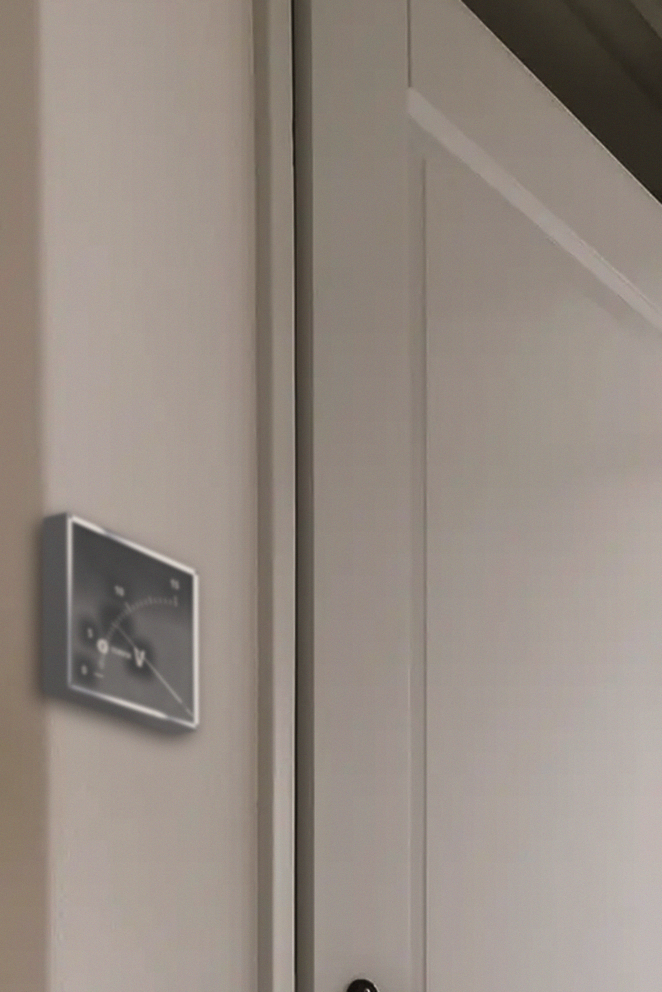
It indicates **7.5** V
